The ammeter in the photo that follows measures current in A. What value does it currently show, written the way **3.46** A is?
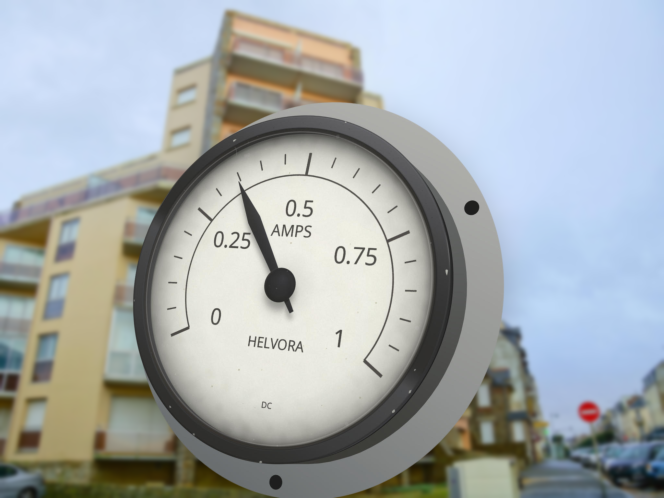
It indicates **0.35** A
